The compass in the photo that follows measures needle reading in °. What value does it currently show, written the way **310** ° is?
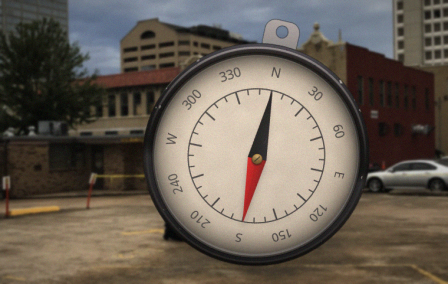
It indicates **180** °
